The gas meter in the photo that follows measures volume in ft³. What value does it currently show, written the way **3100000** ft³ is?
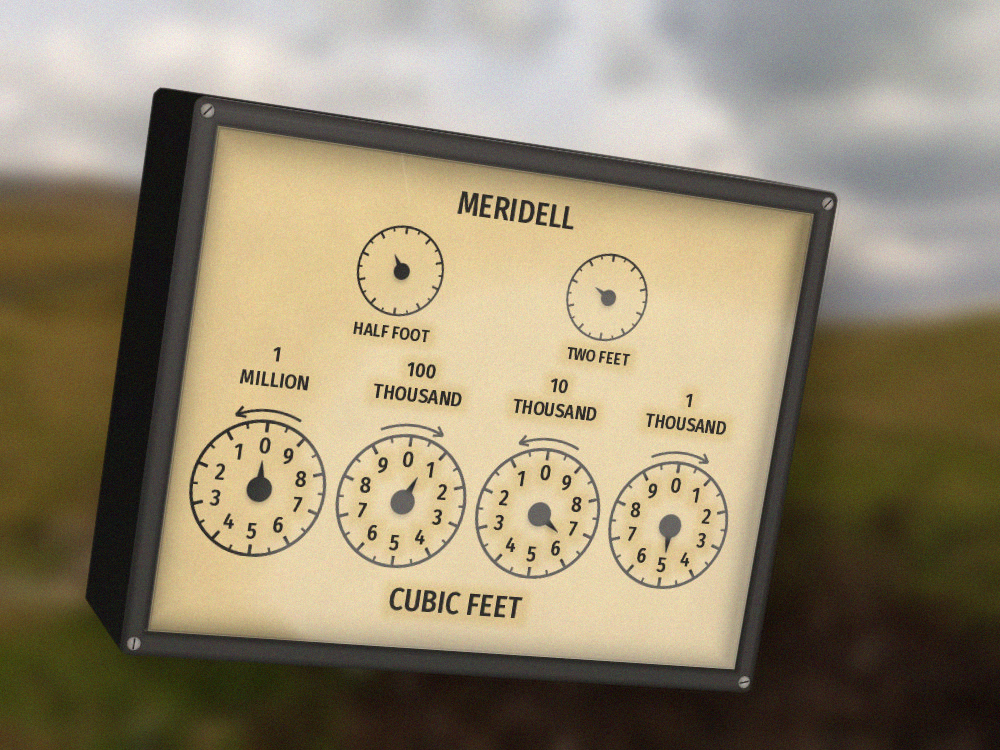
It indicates **6500** ft³
